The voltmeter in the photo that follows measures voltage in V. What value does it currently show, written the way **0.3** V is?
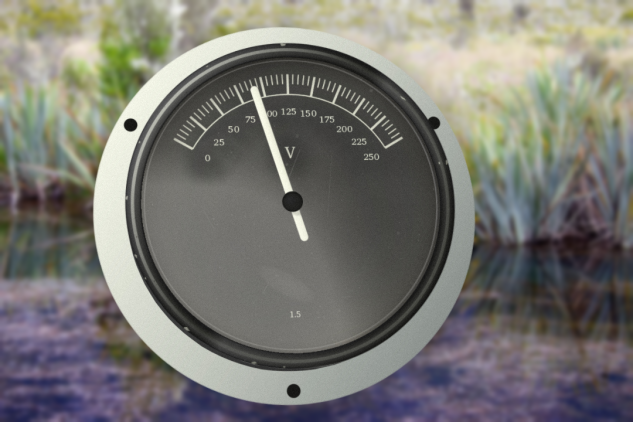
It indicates **90** V
